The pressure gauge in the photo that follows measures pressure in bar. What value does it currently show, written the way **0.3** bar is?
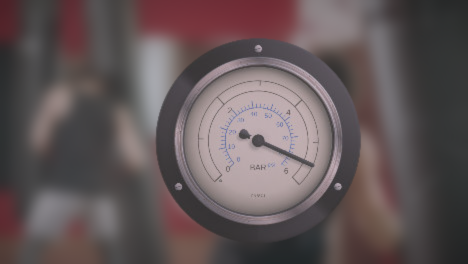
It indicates **5.5** bar
